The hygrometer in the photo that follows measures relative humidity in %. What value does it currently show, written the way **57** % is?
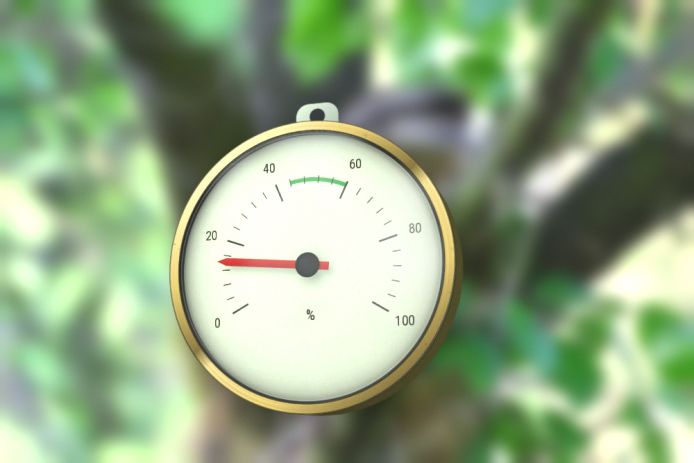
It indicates **14** %
